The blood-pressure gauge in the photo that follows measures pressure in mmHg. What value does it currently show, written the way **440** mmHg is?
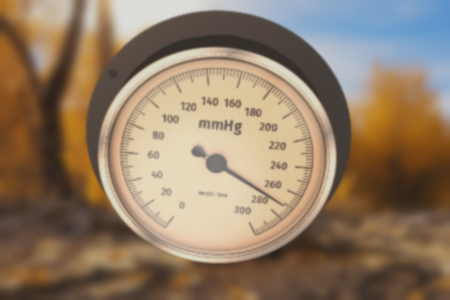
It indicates **270** mmHg
